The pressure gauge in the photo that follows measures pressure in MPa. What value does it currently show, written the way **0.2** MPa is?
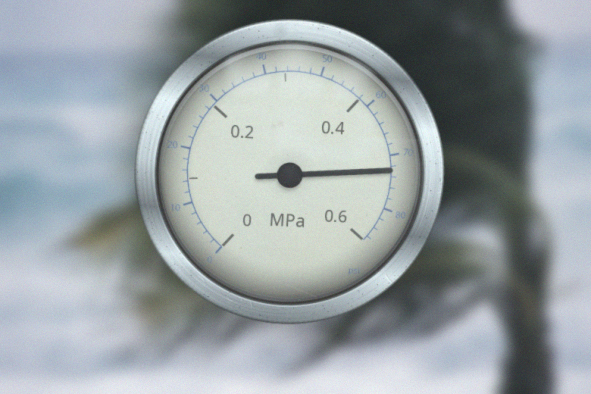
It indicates **0.5** MPa
